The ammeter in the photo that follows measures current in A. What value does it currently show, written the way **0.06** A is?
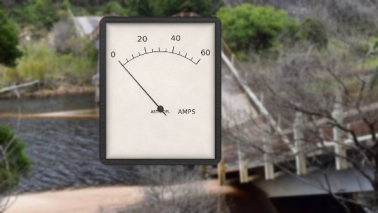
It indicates **0** A
